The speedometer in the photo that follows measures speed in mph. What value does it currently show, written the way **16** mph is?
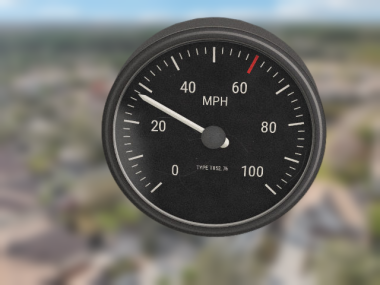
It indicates **28** mph
